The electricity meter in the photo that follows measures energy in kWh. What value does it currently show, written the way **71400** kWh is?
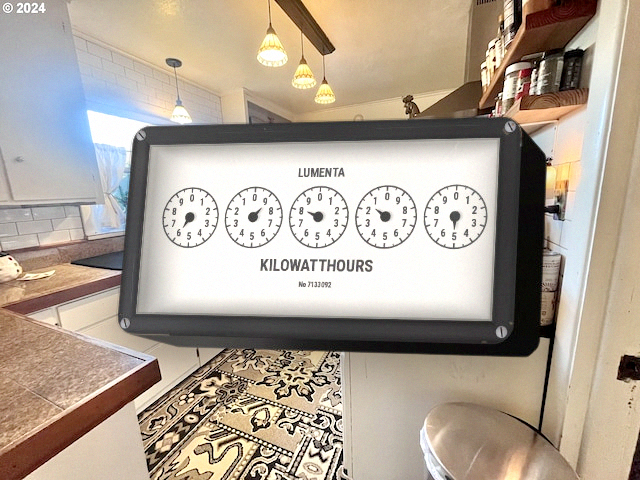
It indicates **58815** kWh
